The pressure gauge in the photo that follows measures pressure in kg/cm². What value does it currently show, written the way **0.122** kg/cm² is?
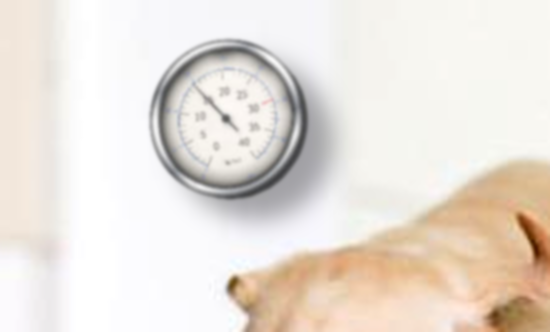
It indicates **15** kg/cm²
